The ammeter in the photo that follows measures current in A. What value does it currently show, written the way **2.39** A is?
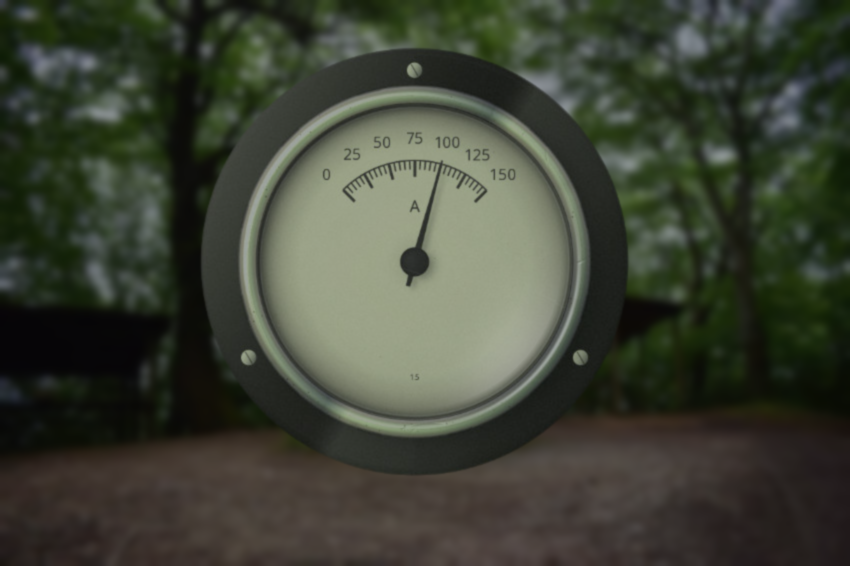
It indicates **100** A
